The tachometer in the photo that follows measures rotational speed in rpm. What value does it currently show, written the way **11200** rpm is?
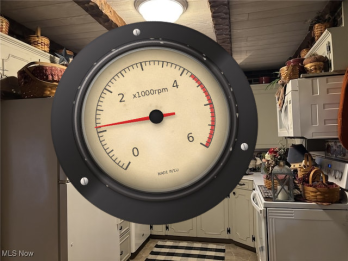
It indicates **1100** rpm
